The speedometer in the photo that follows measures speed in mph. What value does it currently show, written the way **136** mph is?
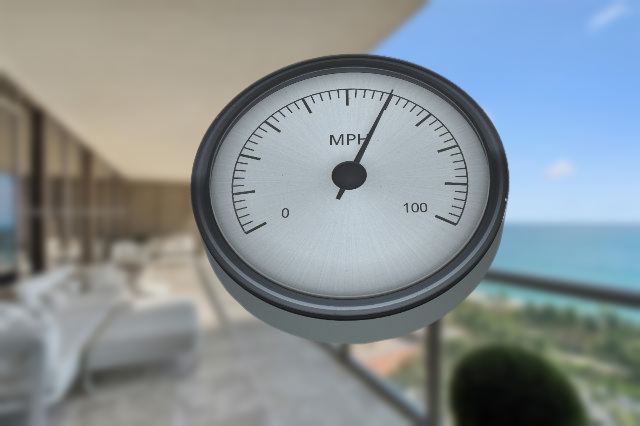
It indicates **60** mph
